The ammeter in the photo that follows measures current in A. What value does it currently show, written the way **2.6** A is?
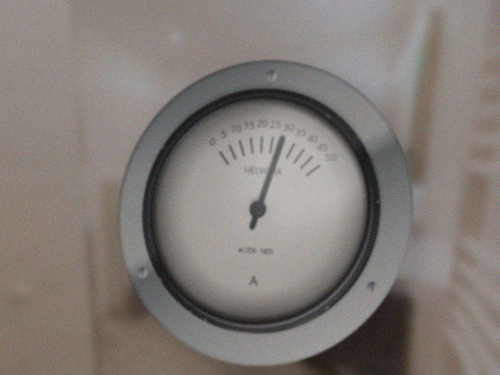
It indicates **30** A
